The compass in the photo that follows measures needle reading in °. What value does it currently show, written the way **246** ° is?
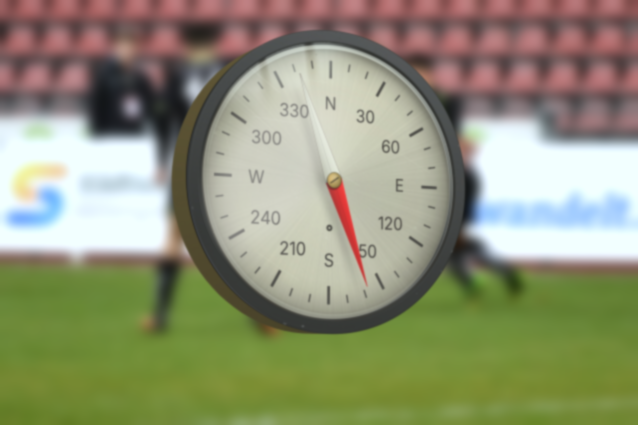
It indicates **160** °
